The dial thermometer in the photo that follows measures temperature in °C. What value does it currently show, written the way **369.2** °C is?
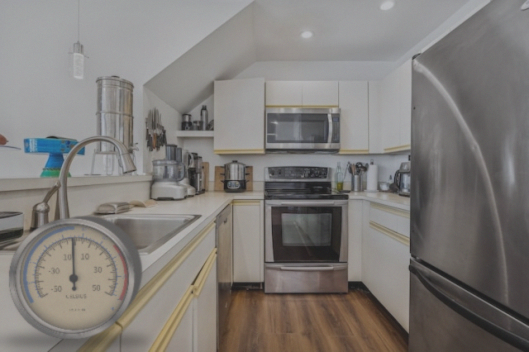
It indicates **0** °C
